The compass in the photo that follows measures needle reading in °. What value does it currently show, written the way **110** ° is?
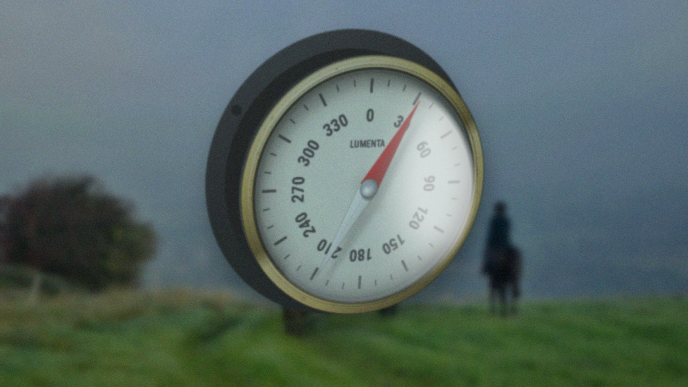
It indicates **30** °
